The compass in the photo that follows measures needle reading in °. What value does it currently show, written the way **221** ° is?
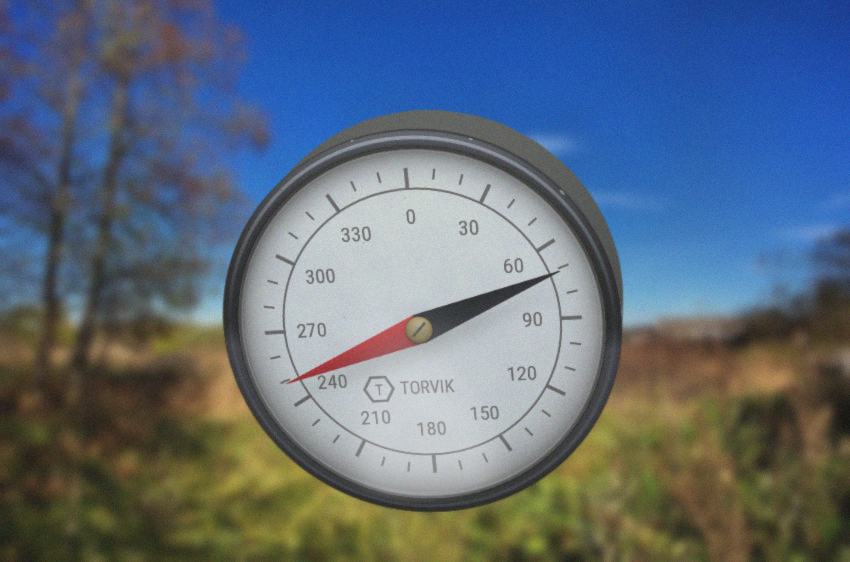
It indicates **250** °
